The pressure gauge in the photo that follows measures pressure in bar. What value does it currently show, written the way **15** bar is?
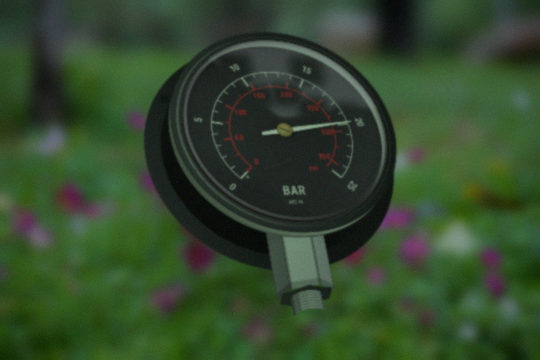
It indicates **20** bar
